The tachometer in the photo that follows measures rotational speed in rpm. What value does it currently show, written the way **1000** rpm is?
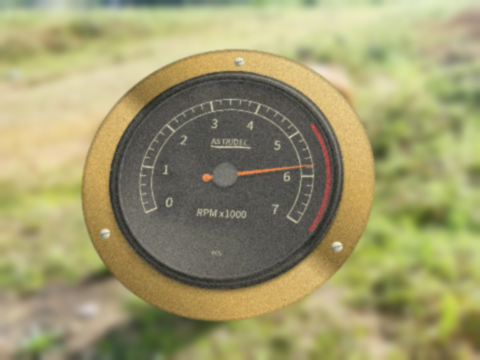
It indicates **5800** rpm
